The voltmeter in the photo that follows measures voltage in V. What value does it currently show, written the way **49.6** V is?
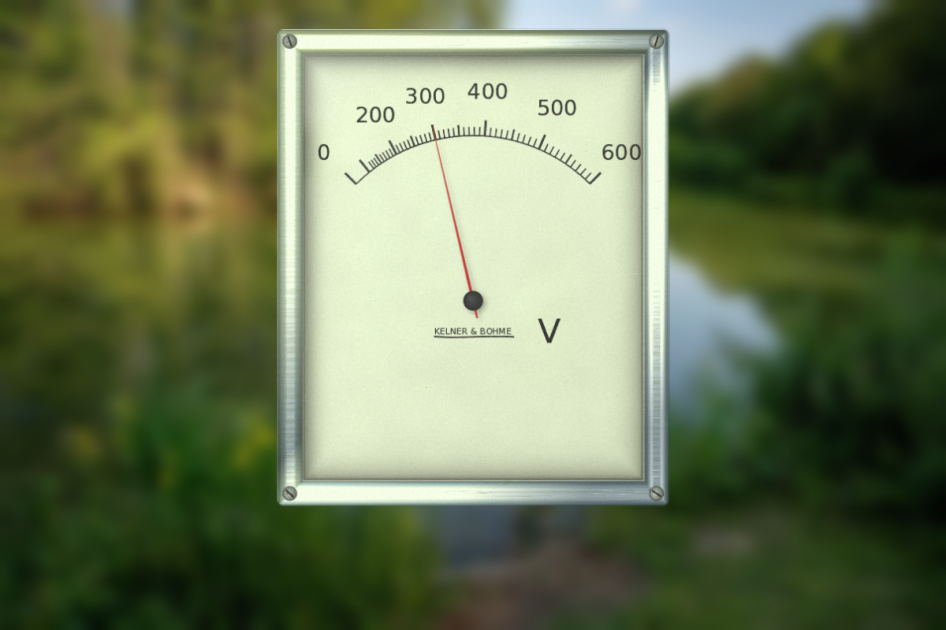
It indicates **300** V
